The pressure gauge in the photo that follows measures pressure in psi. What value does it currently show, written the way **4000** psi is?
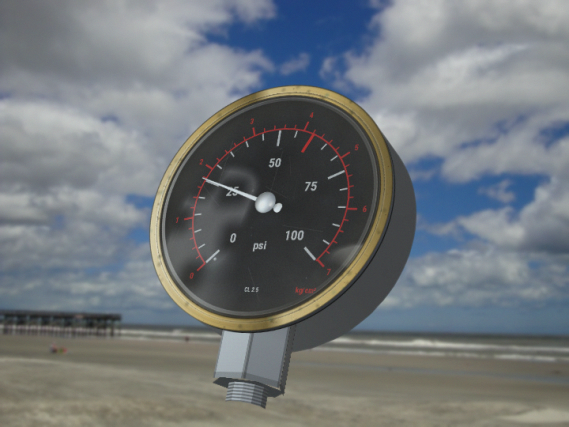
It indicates **25** psi
